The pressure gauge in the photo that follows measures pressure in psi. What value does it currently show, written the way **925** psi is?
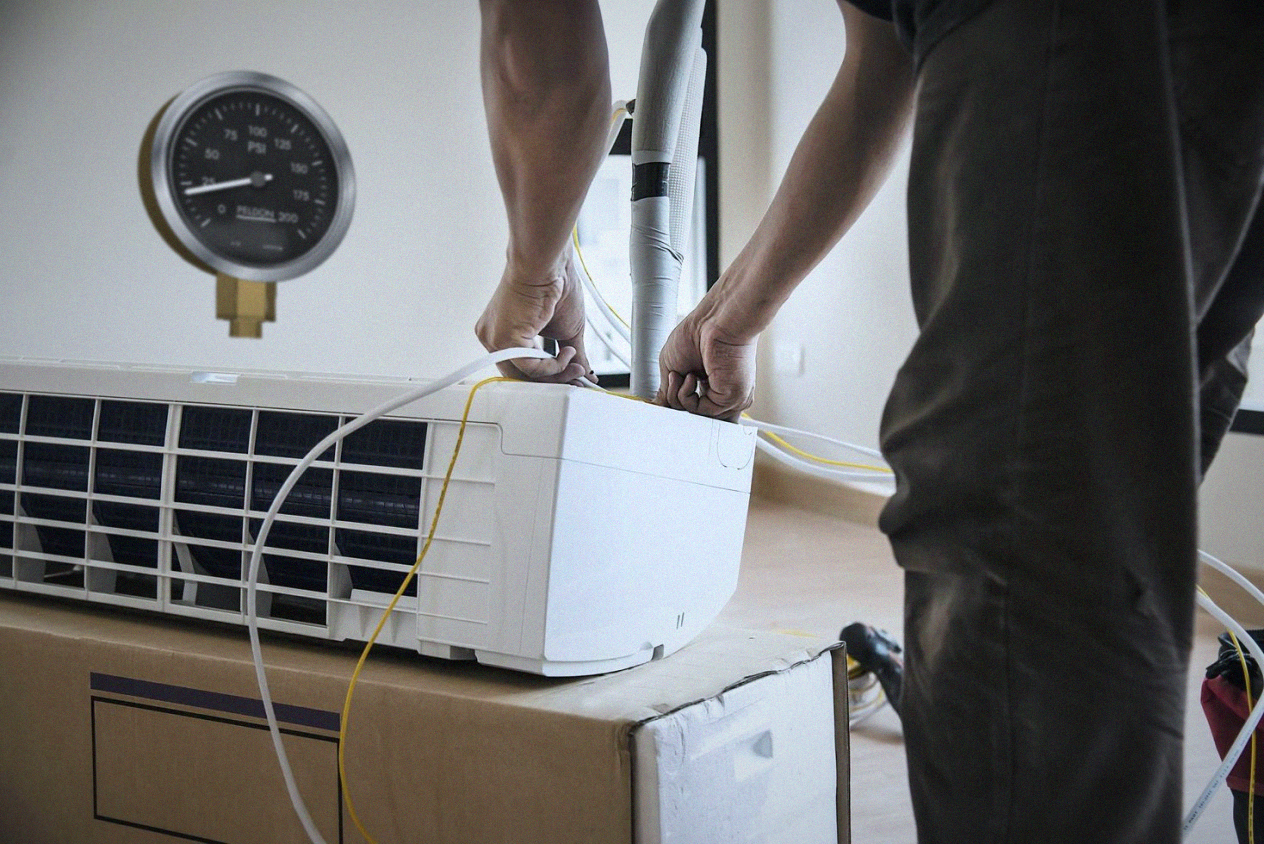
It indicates **20** psi
